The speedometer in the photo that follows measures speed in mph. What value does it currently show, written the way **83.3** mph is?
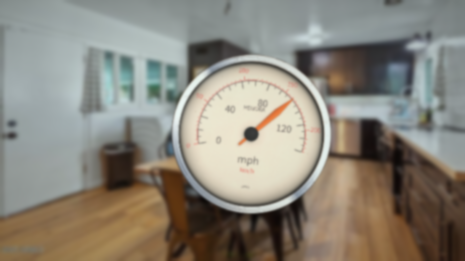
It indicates **100** mph
